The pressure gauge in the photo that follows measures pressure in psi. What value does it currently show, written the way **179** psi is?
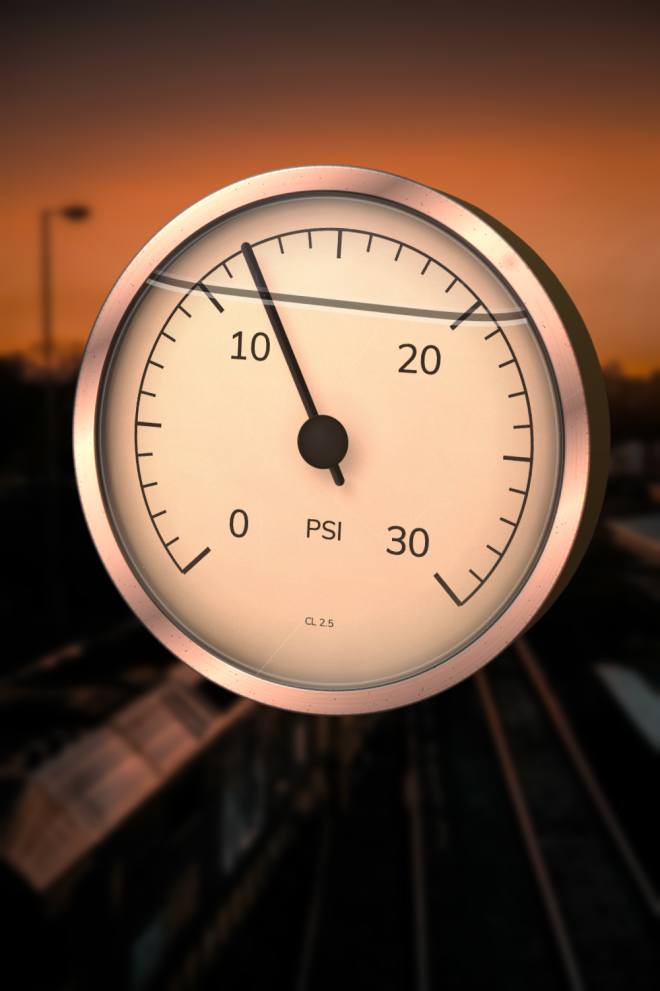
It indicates **12** psi
